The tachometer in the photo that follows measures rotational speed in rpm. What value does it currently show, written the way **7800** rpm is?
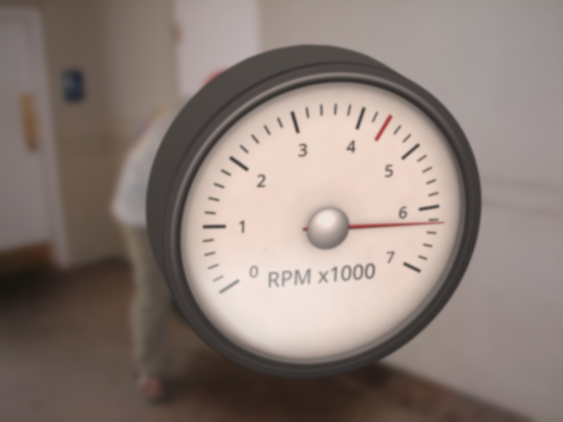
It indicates **6200** rpm
